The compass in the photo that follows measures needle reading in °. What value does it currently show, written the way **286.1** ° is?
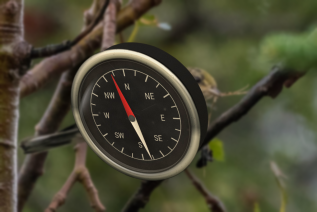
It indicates **345** °
